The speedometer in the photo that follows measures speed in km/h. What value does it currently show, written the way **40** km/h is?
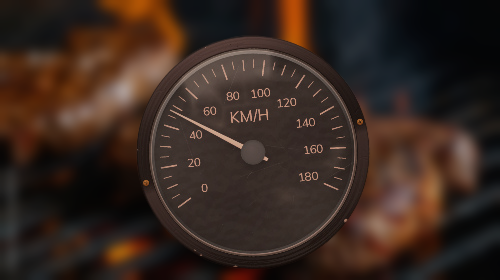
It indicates **47.5** km/h
